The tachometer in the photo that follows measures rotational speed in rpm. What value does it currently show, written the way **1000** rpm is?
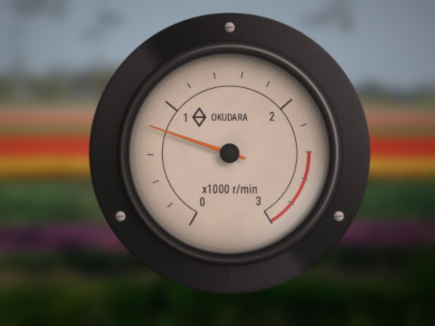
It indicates **800** rpm
